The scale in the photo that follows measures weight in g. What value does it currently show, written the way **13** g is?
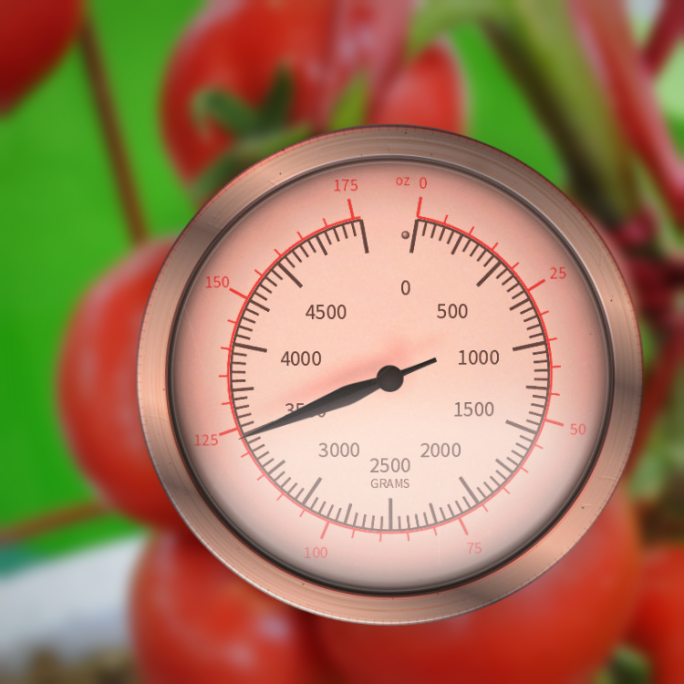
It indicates **3500** g
